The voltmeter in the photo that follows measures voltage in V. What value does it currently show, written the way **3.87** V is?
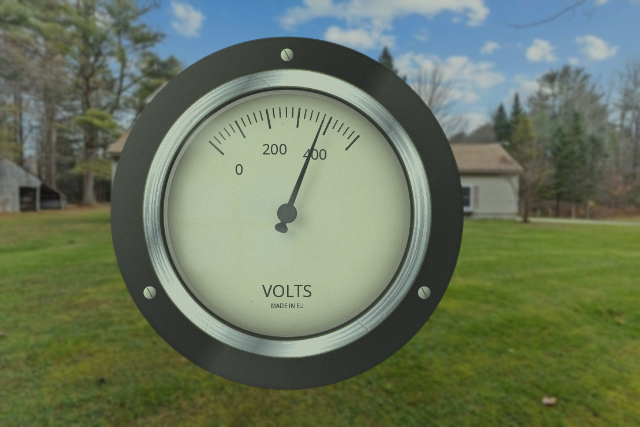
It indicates **380** V
